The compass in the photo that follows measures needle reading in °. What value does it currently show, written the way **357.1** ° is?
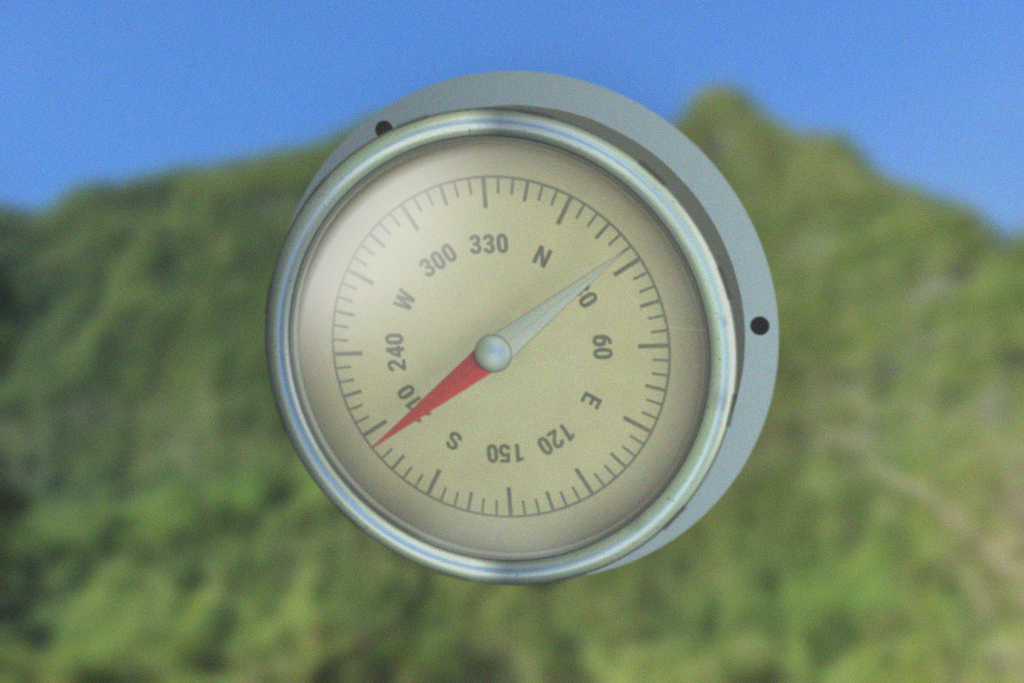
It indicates **205** °
